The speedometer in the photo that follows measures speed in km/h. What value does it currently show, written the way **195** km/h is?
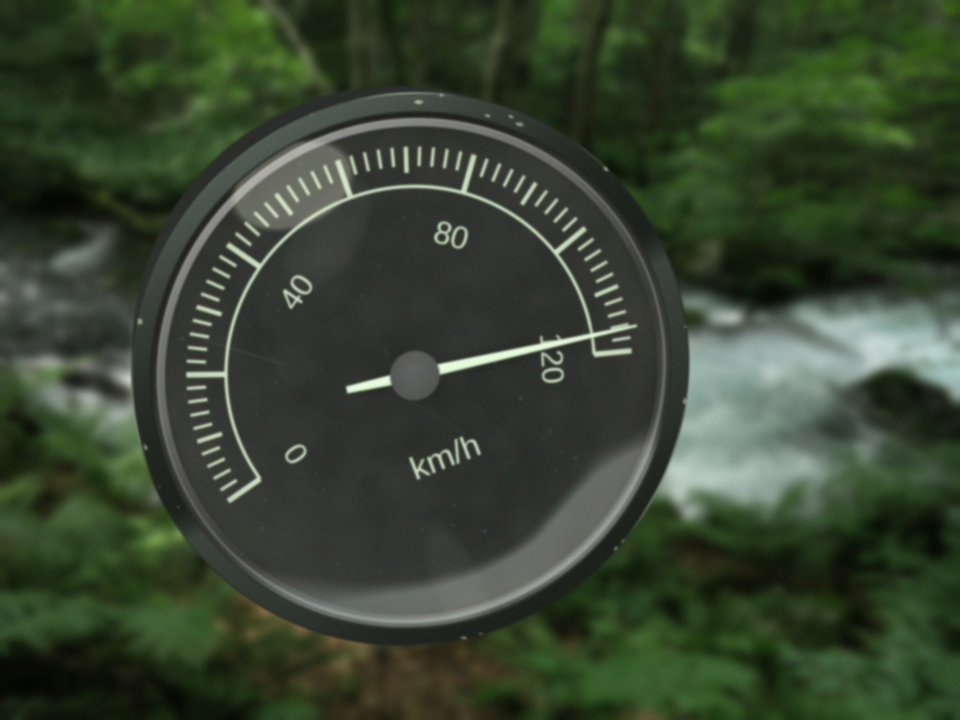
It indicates **116** km/h
